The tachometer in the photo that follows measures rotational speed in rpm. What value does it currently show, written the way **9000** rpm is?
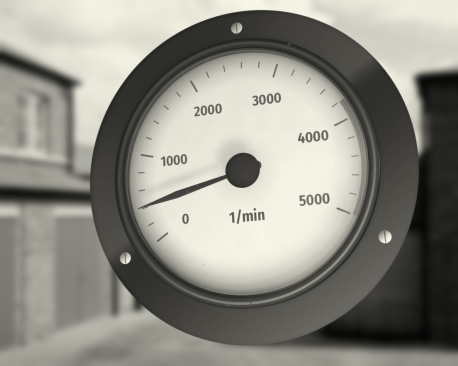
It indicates **400** rpm
